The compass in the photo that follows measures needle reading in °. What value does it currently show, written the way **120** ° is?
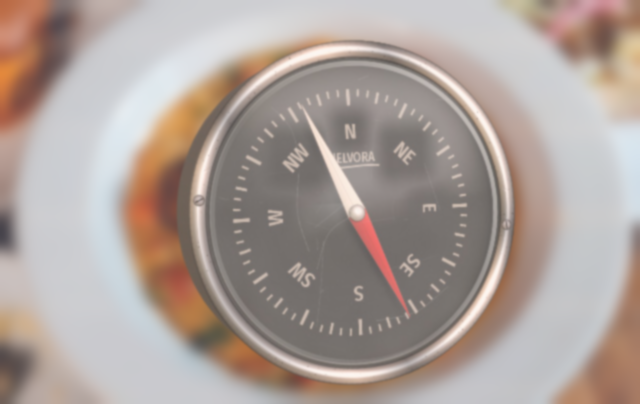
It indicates **155** °
